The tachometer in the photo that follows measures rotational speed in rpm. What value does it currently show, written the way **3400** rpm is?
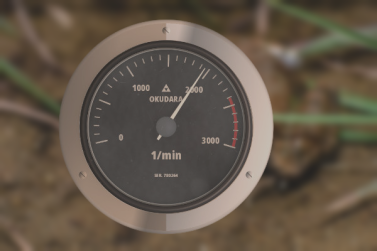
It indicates **1950** rpm
